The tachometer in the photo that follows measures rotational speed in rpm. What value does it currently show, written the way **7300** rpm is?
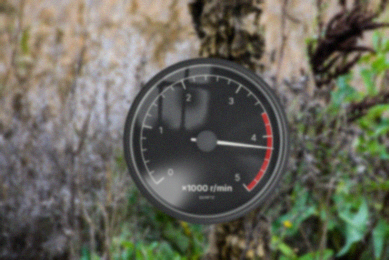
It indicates **4200** rpm
